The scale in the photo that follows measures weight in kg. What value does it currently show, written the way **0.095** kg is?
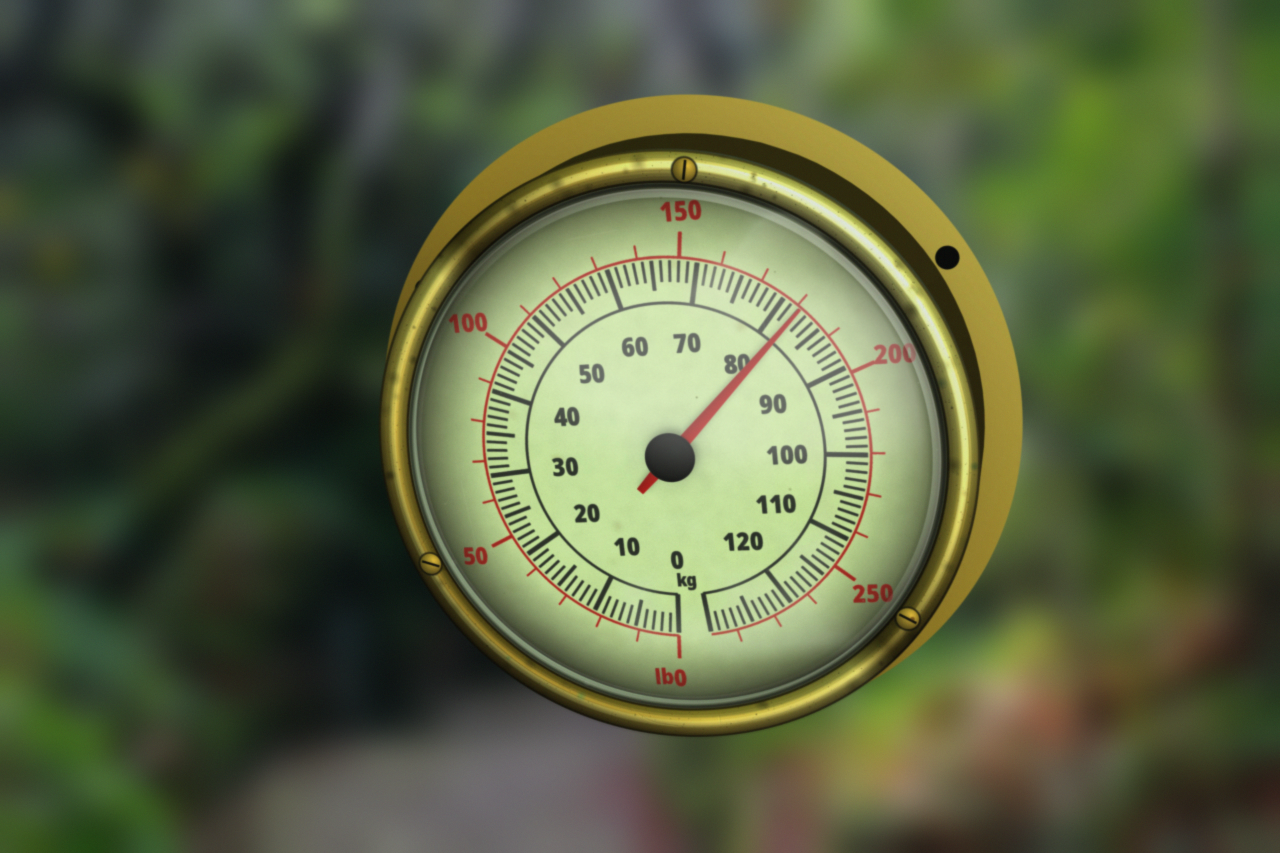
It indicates **82** kg
